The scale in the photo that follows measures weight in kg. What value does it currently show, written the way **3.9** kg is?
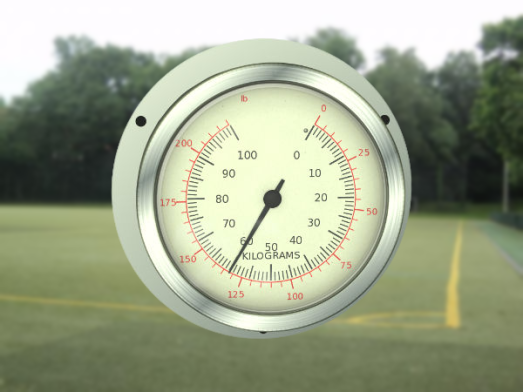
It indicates **60** kg
